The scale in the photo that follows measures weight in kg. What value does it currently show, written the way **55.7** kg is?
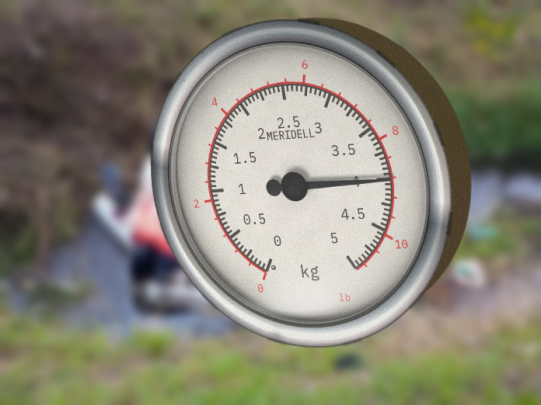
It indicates **4** kg
